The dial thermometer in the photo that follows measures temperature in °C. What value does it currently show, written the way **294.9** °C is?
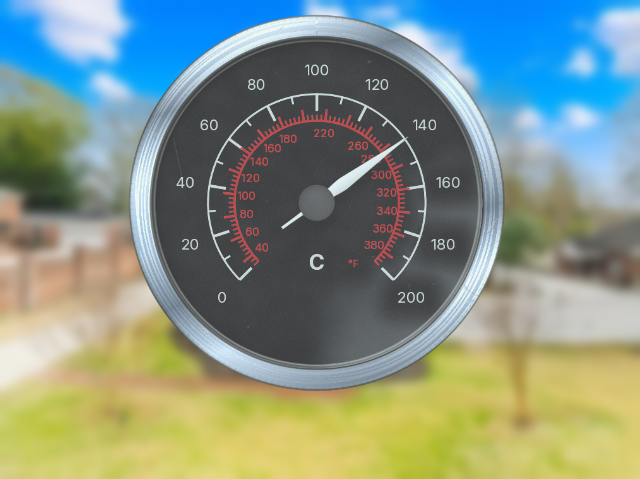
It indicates **140** °C
